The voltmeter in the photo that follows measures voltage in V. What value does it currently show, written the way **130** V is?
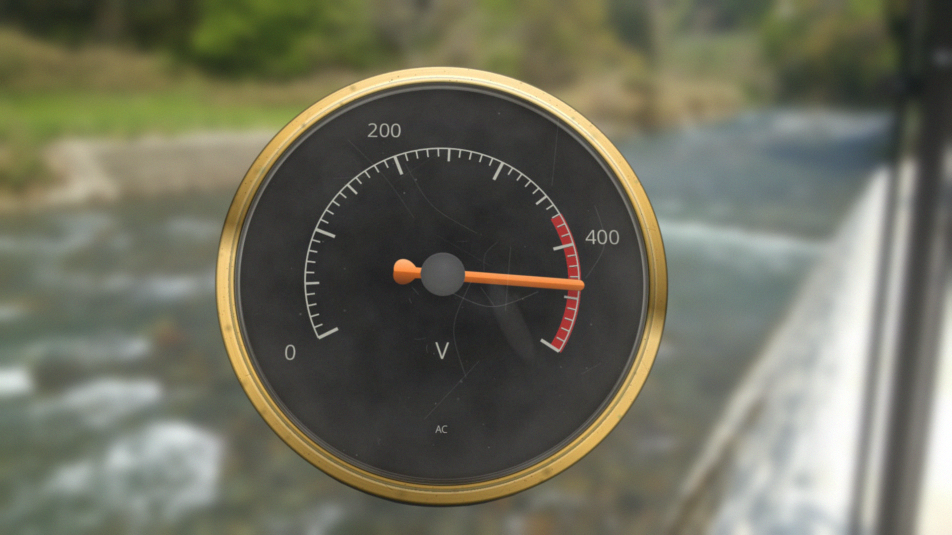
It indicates **440** V
